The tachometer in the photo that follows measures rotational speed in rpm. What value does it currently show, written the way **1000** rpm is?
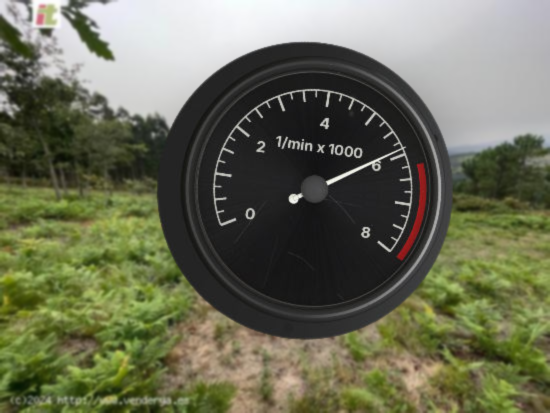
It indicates **5875** rpm
